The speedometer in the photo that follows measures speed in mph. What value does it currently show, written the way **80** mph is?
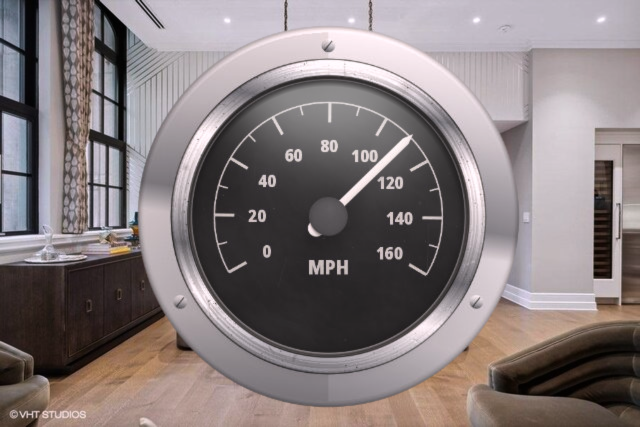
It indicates **110** mph
